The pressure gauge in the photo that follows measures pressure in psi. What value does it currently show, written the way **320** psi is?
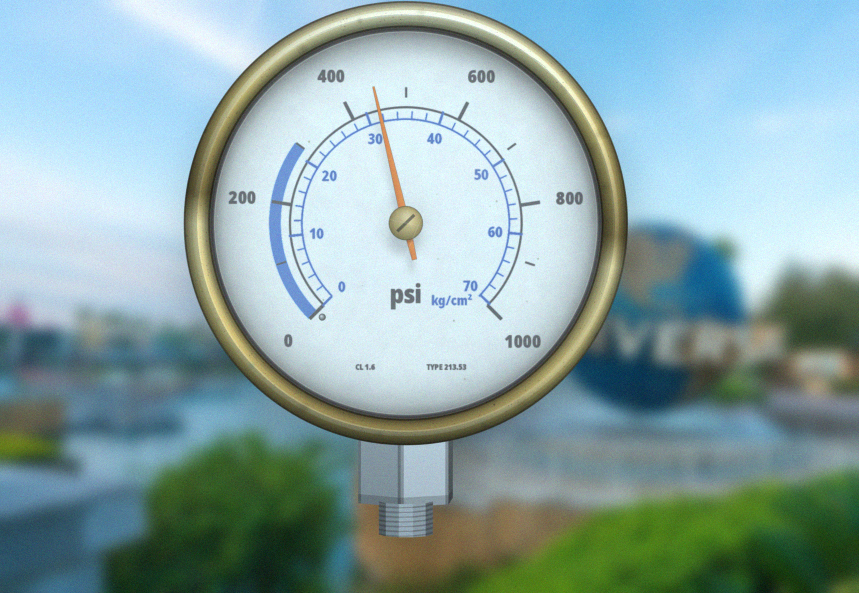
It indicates **450** psi
